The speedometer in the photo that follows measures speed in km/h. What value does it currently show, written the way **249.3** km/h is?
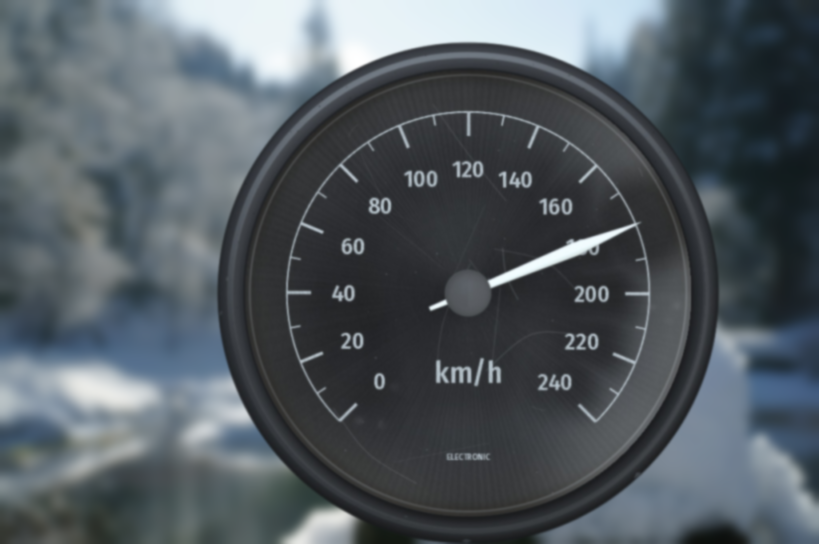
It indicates **180** km/h
